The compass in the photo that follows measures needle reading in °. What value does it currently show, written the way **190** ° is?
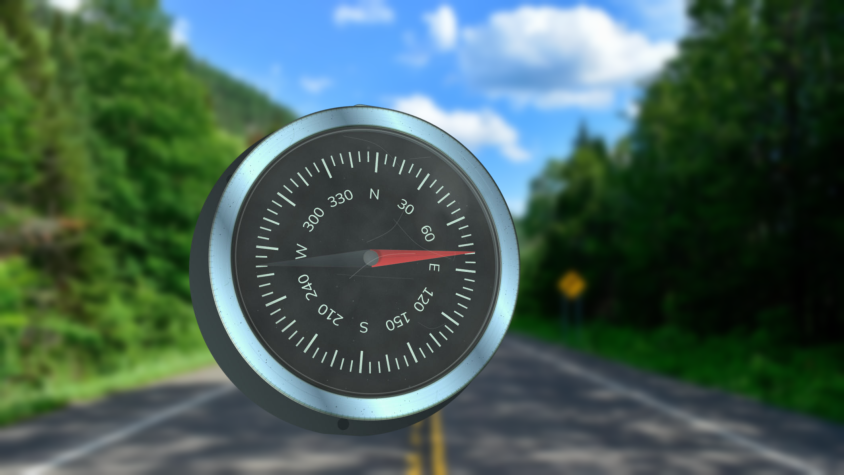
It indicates **80** °
